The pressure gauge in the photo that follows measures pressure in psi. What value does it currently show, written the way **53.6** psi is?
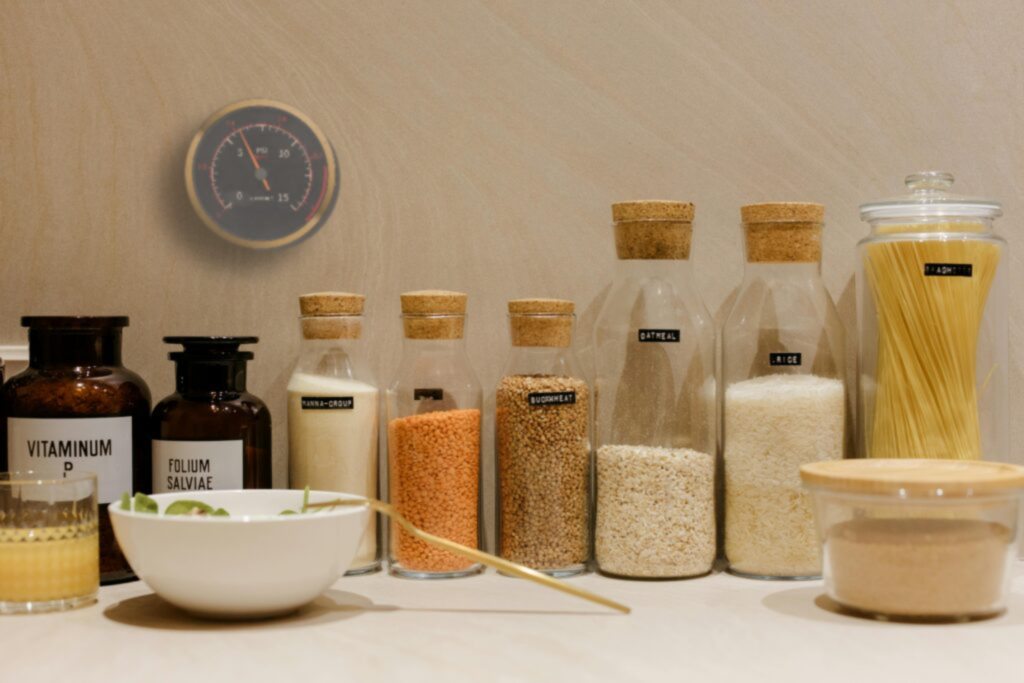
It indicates **6** psi
